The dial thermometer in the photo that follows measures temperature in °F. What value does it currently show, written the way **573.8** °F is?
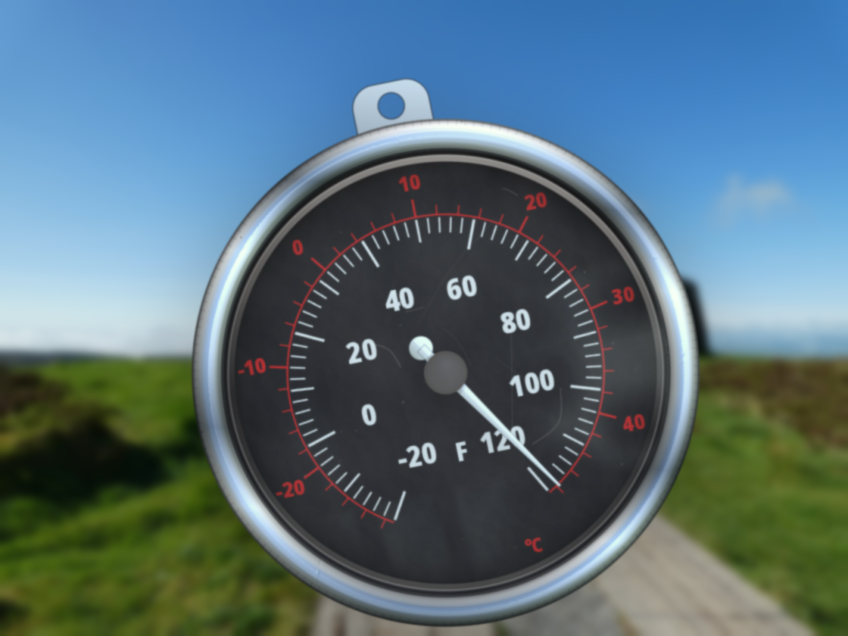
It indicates **118** °F
